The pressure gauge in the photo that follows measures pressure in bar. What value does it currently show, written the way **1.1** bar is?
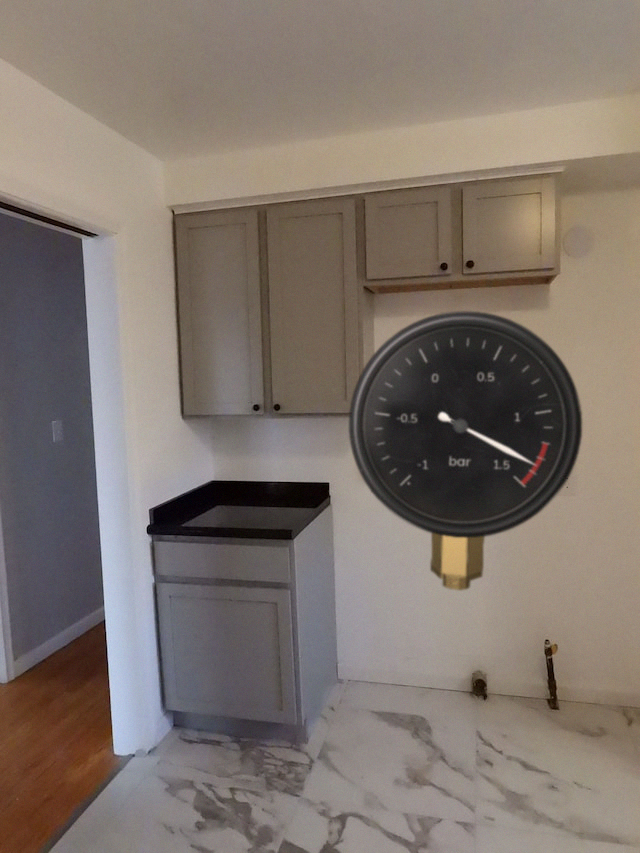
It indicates **1.35** bar
